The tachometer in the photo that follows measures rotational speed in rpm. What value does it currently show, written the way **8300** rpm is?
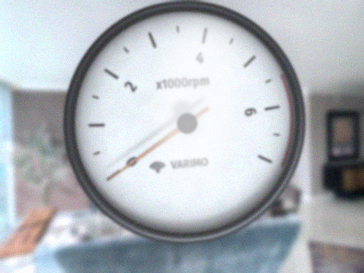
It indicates **0** rpm
